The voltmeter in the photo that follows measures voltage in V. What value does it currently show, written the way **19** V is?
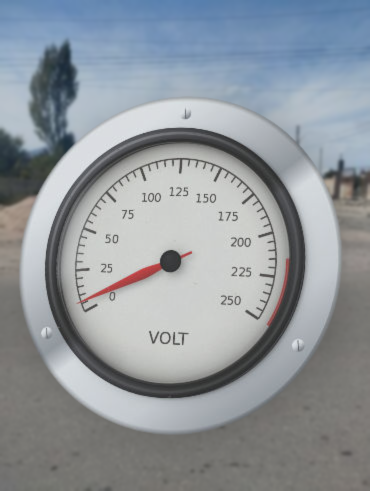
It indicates **5** V
